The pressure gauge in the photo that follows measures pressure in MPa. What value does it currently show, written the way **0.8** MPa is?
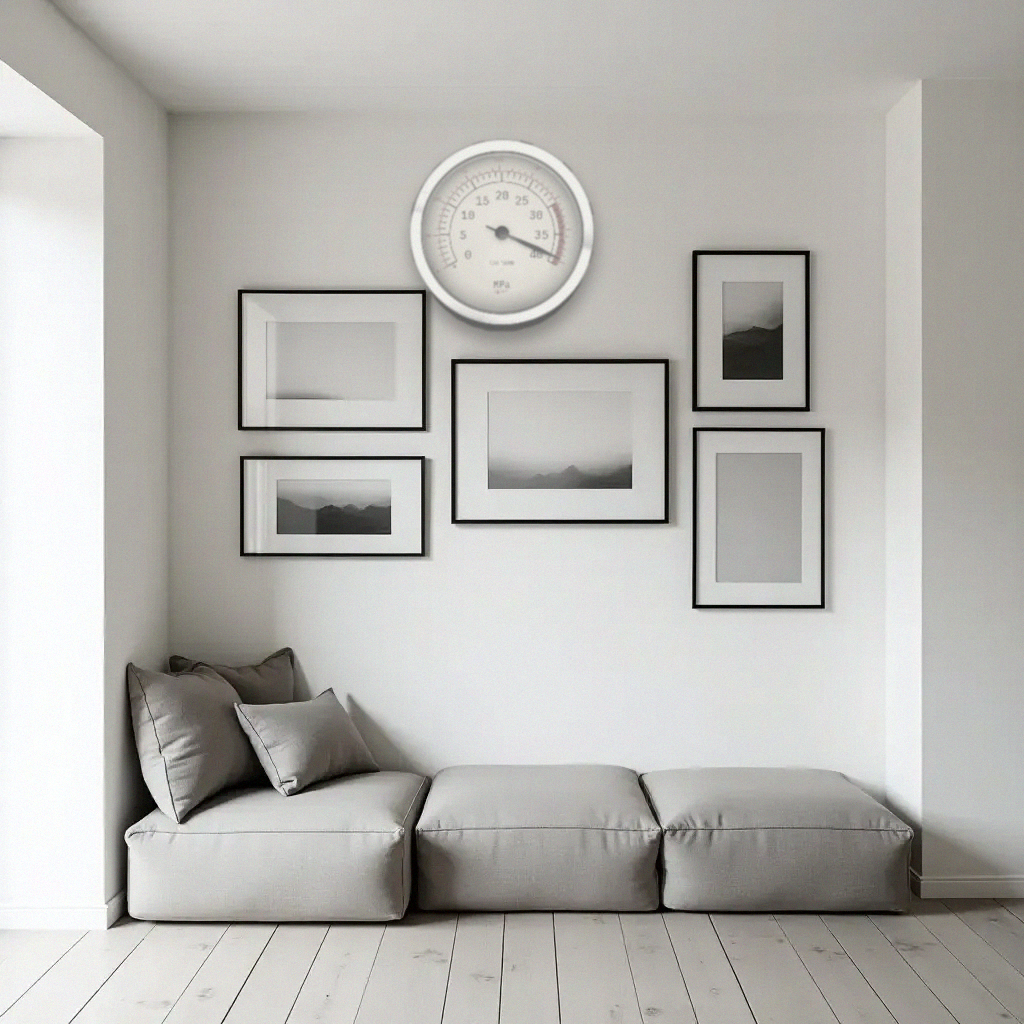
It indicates **39** MPa
